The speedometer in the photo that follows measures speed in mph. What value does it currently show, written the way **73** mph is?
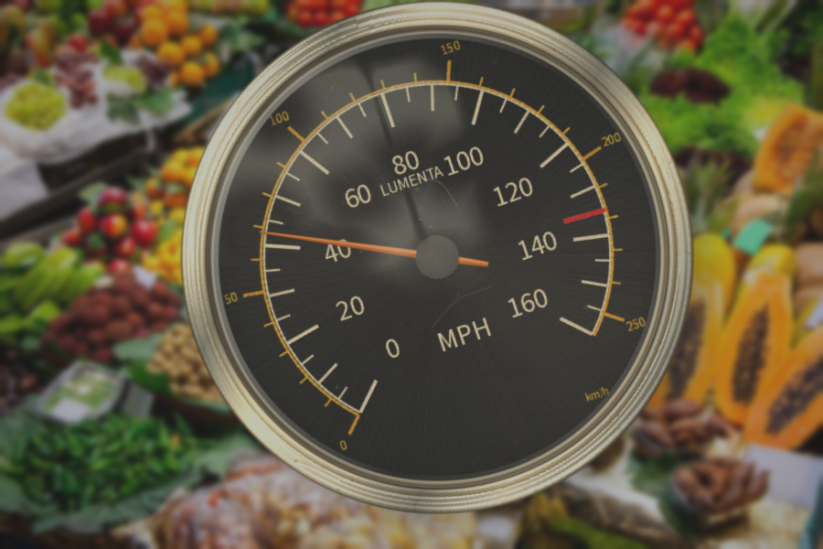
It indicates **42.5** mph
